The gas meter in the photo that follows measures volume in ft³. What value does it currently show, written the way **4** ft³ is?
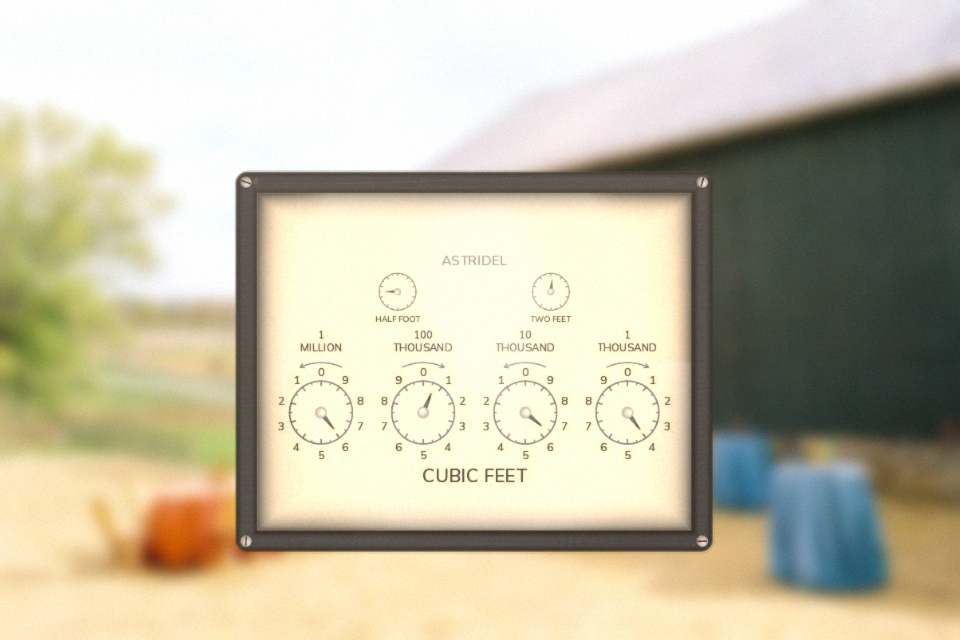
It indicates **606400** ft³
